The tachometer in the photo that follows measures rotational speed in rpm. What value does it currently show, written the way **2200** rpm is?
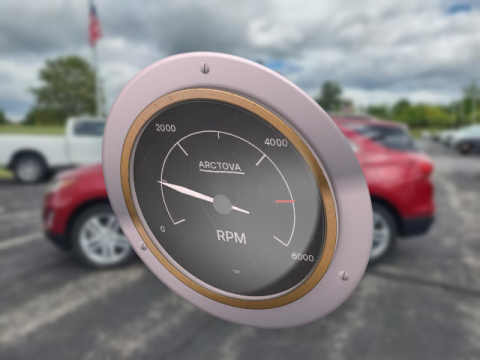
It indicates **1000** rpm
